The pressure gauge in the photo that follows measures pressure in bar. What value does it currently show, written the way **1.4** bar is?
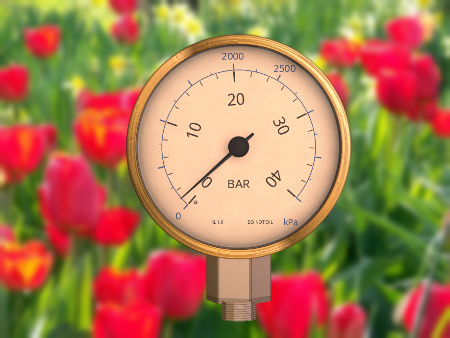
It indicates **1** bar
